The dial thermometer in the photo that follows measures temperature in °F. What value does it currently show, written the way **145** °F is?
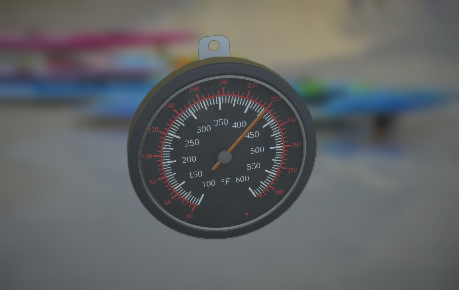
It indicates **425** °F
